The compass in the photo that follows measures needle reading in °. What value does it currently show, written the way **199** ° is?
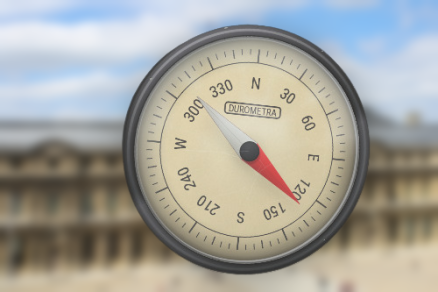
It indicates **130** °
